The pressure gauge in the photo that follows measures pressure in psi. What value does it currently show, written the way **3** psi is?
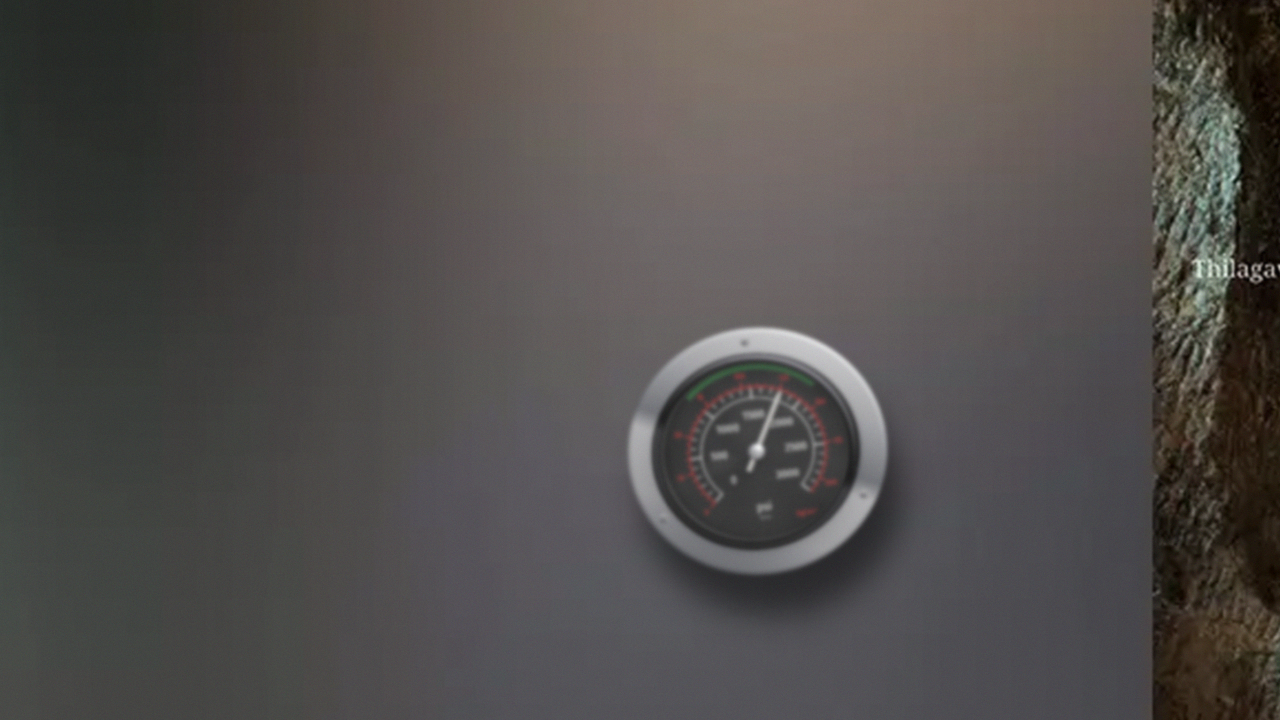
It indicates **1800** psi
